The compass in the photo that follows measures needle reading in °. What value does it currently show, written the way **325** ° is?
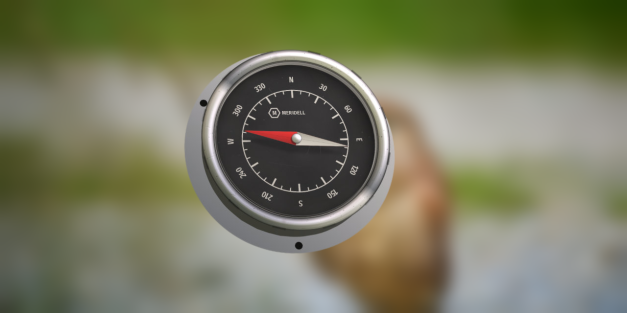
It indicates **280** °
